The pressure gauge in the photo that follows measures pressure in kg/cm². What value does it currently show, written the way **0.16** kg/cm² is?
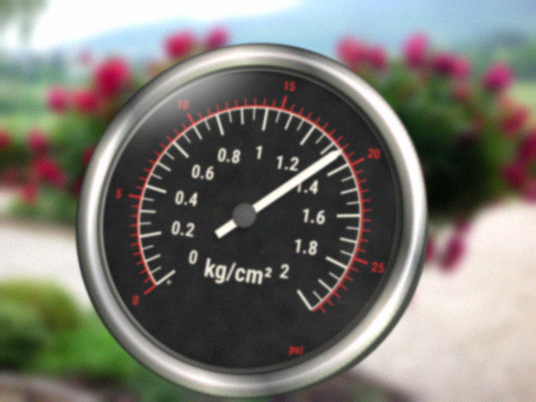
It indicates **1.35** kg/cm²
